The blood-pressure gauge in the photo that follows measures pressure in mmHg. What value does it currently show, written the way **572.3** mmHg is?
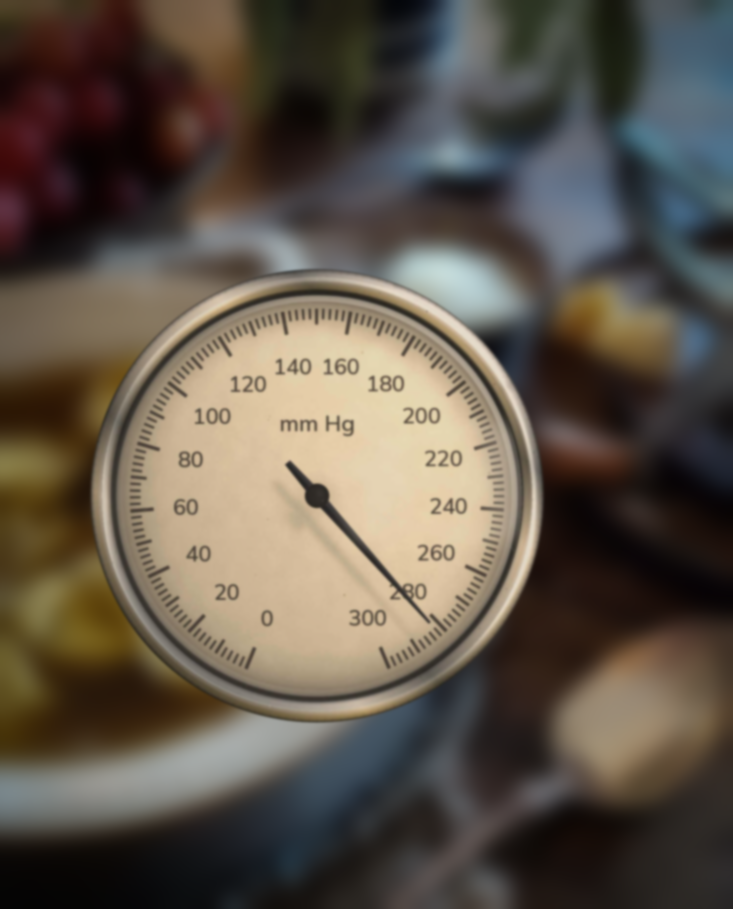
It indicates **282** mmHg
